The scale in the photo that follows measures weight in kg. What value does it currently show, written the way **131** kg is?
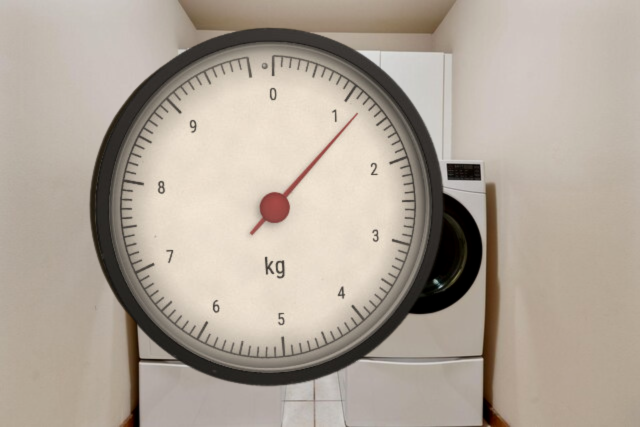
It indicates **1.2** kg
